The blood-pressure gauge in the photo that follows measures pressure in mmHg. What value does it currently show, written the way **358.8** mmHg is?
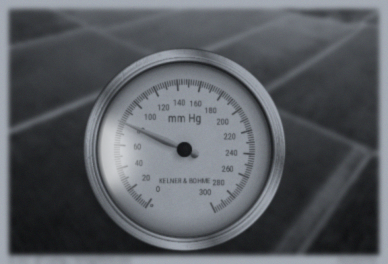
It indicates **80** mmHg
